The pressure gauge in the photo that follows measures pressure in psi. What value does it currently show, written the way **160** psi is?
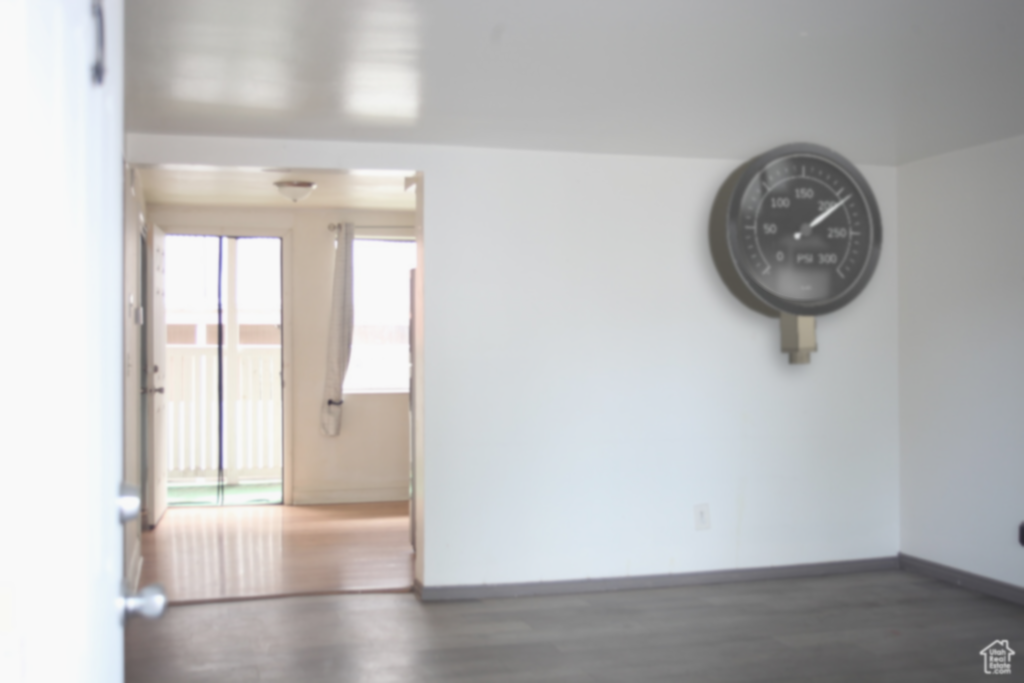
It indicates **210** psi
